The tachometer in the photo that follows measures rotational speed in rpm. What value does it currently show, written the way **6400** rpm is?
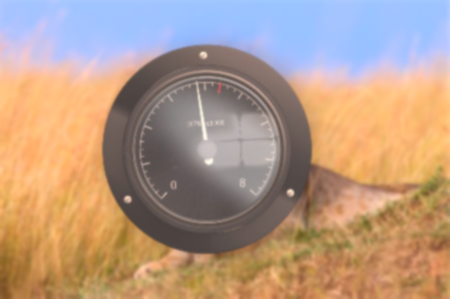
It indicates **3800** rpm
